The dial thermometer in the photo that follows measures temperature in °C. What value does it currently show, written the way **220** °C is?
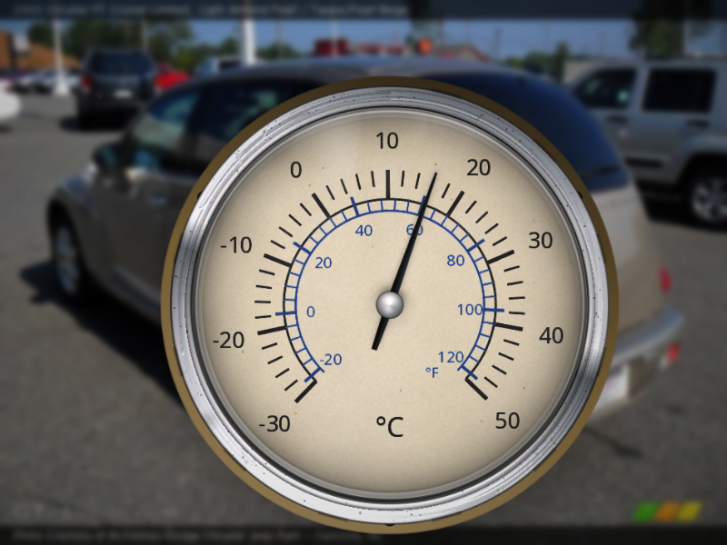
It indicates **16** °C
